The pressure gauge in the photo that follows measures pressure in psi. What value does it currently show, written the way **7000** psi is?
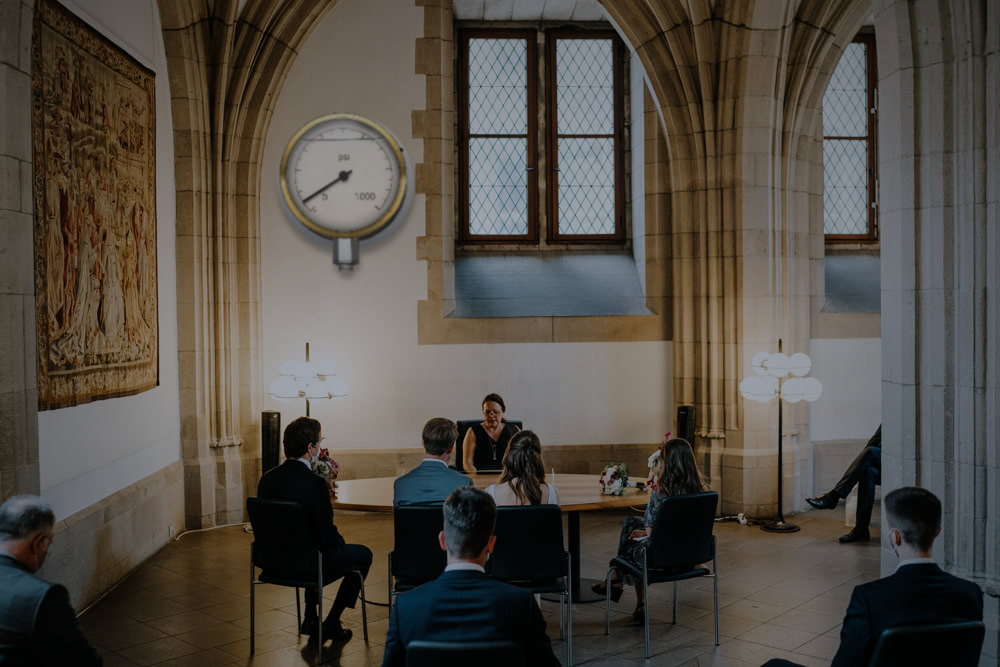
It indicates **50** psi
